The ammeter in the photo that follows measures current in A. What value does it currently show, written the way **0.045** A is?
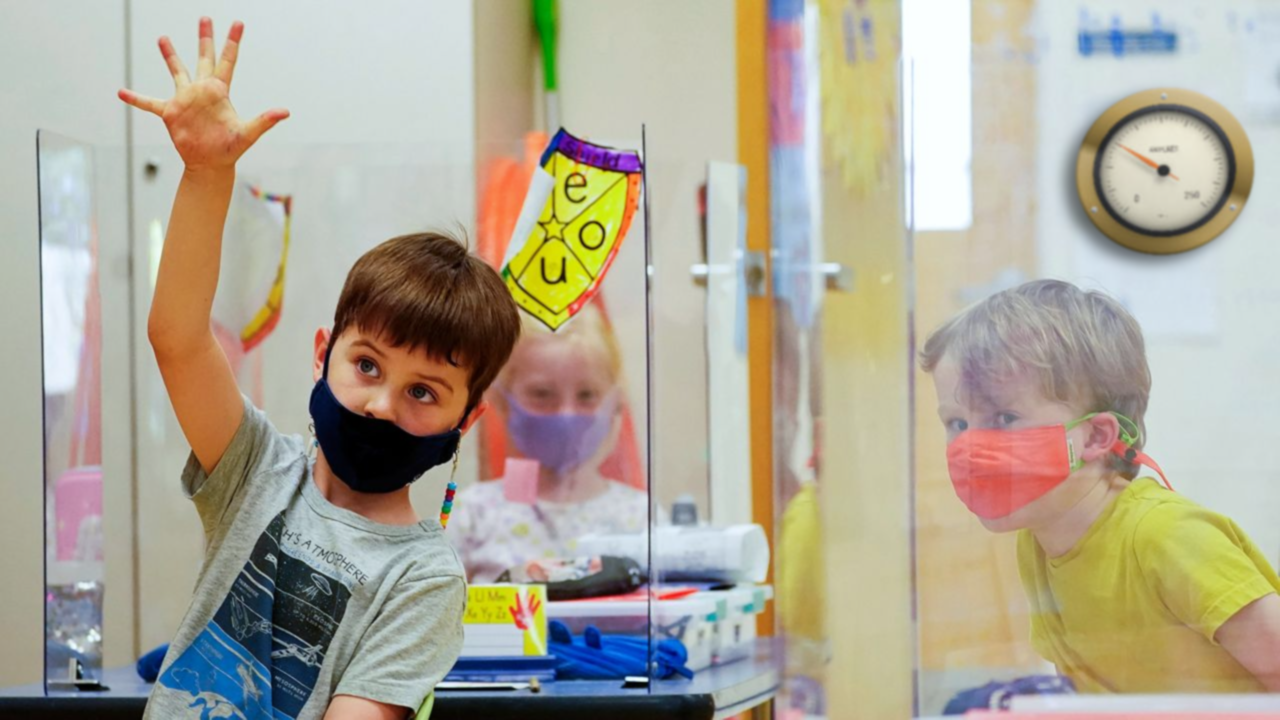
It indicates **75** A
